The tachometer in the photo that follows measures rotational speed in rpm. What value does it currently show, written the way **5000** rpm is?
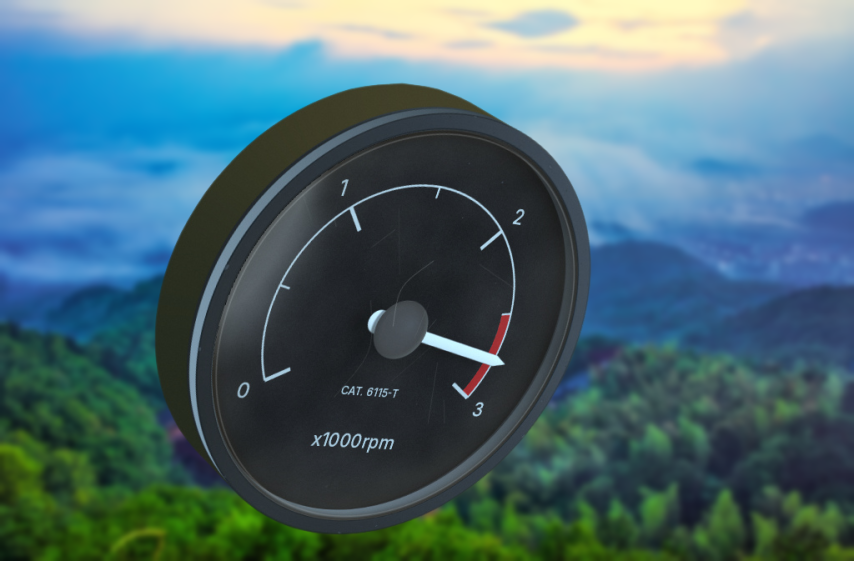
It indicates **2750** rpm
